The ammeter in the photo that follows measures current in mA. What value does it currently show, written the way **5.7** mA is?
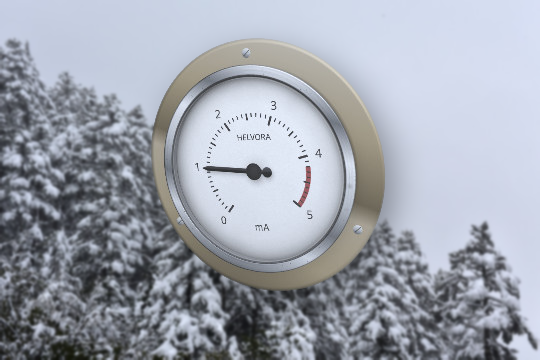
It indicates **1** mA
